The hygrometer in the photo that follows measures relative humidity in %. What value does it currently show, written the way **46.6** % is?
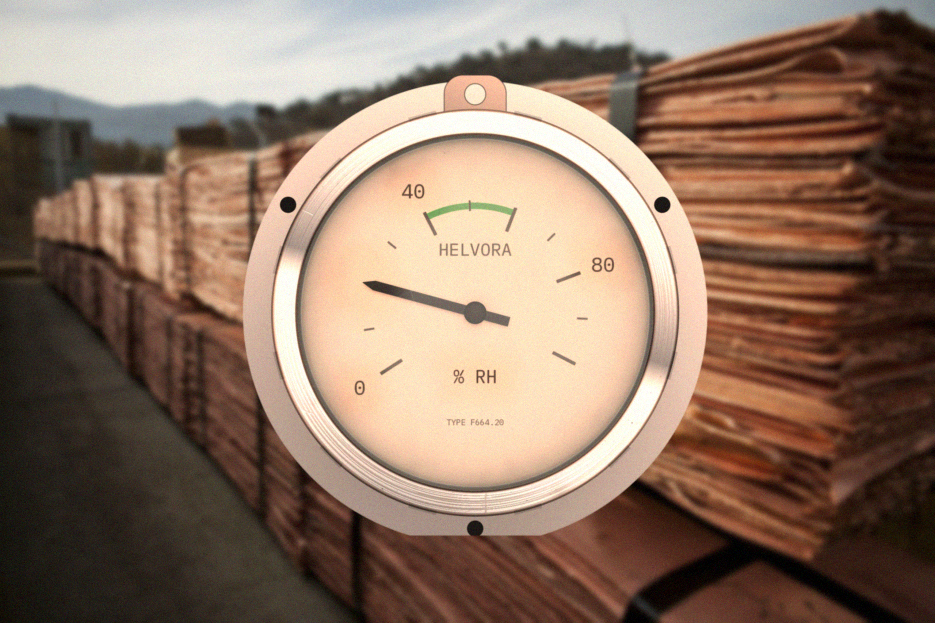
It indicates **20** %
